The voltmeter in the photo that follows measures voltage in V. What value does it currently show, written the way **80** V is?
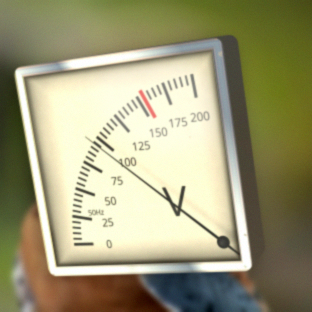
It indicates **95** V
